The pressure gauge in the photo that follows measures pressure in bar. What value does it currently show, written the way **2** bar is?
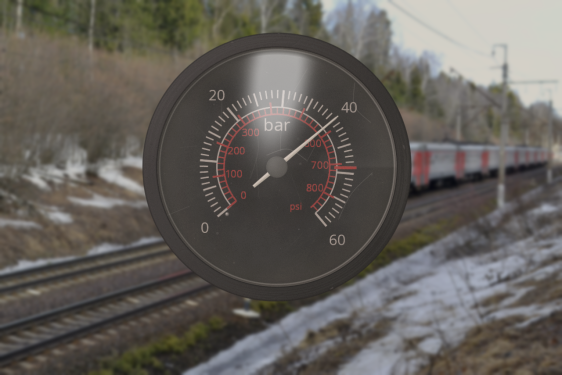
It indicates **40** bar
